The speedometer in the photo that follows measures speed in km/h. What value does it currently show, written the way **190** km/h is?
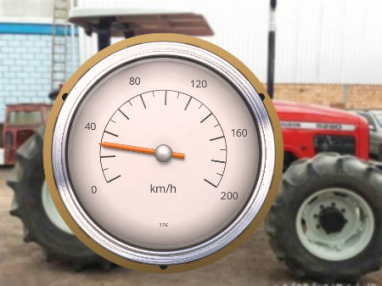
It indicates **30** km/h
